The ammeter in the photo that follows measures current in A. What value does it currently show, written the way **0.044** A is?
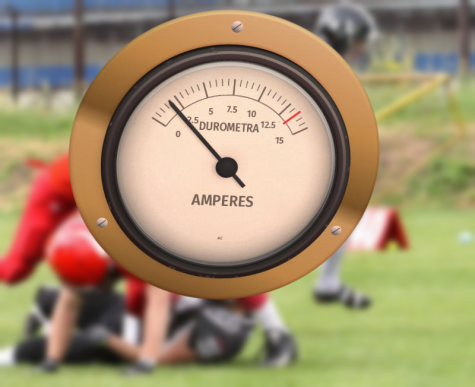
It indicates **2** A
